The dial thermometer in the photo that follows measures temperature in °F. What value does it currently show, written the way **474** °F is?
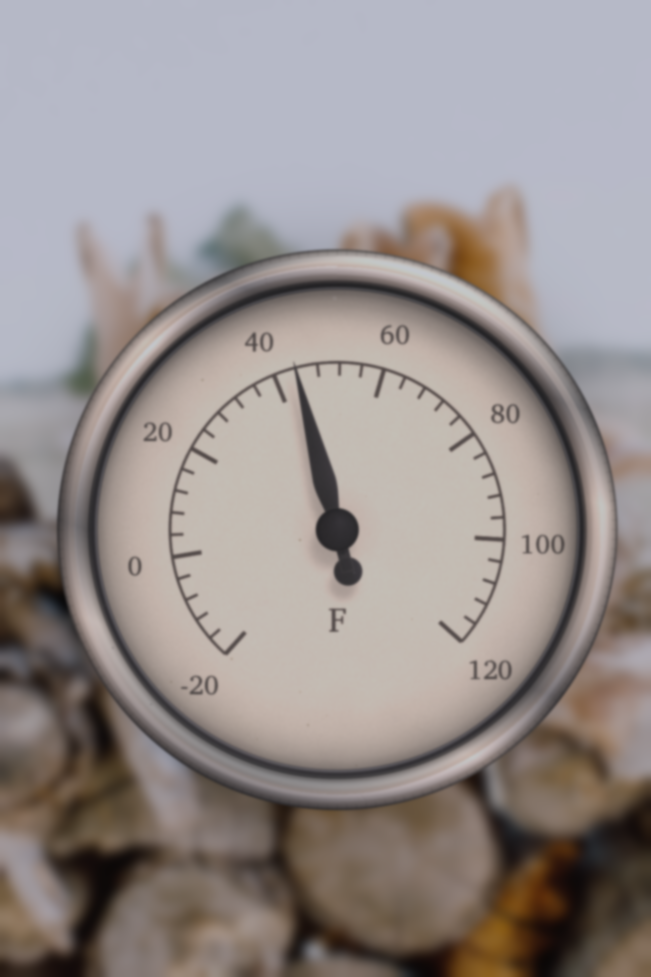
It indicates **44** °F
